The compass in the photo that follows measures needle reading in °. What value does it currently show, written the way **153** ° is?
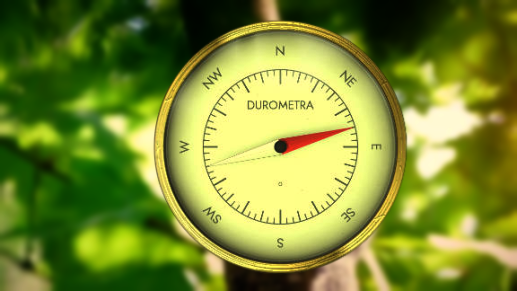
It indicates **75** °
